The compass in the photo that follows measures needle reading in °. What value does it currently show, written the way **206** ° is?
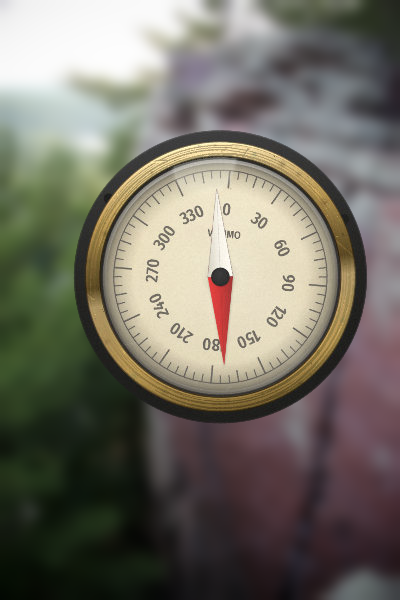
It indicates **172.5** °
